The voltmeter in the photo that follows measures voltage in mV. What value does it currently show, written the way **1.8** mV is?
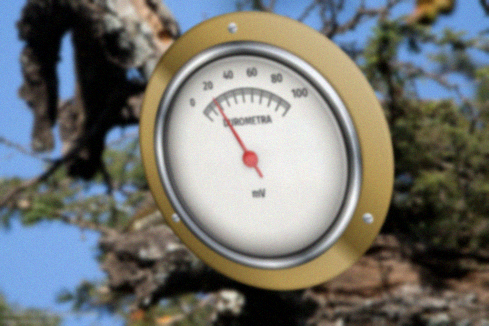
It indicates **20** mV
